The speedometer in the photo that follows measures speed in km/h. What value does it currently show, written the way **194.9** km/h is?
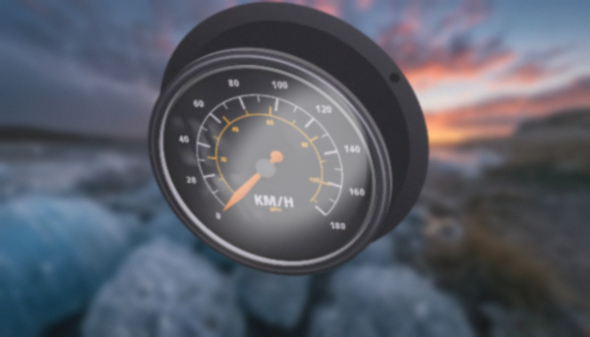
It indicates **0** km/h
